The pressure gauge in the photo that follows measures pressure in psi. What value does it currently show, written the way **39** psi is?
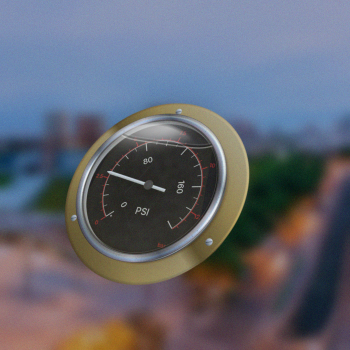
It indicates **40** psi
